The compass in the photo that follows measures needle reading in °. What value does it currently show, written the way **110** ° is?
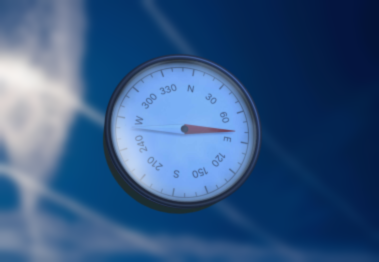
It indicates **80** °
